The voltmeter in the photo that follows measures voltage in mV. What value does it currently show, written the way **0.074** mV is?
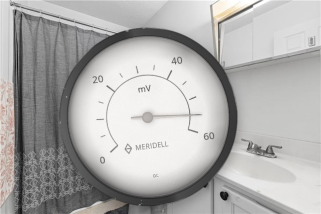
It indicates **55** mV
